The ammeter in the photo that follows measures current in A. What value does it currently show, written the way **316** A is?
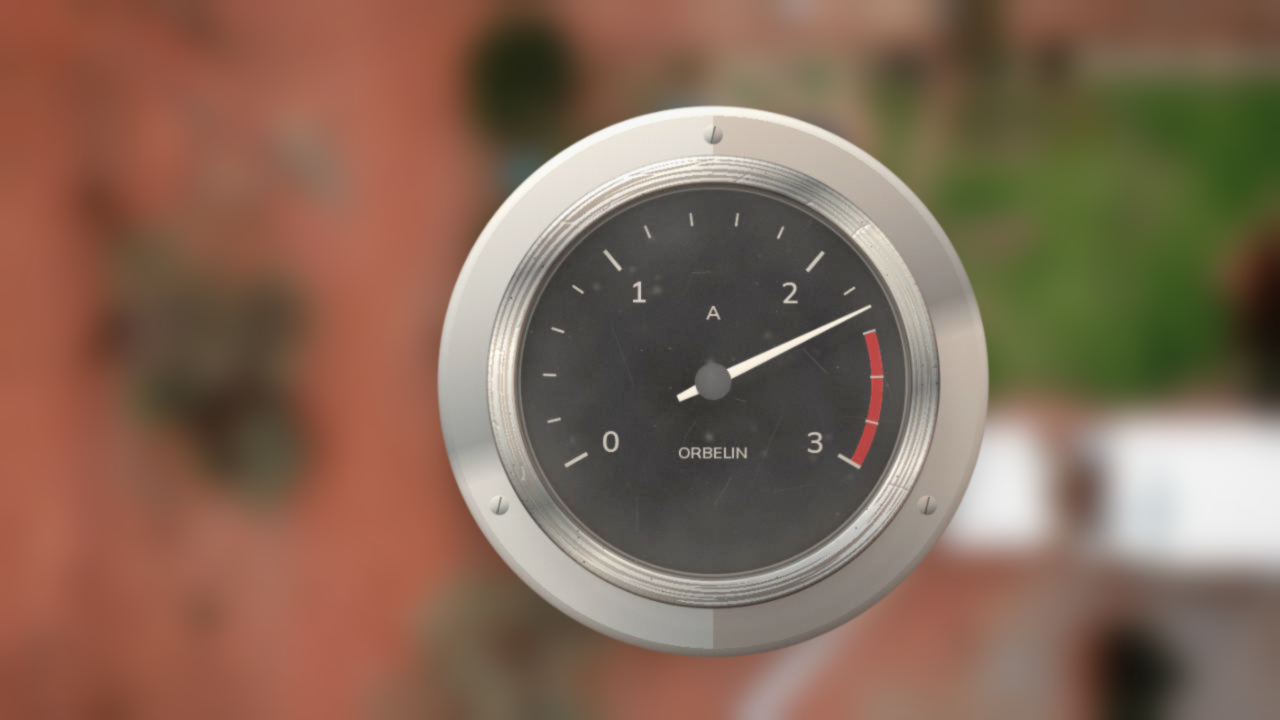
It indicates **2.3** A
